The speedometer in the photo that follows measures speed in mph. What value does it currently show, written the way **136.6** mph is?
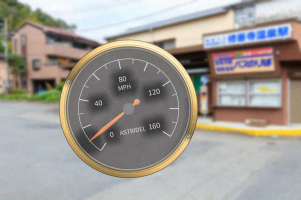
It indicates **10** mph
